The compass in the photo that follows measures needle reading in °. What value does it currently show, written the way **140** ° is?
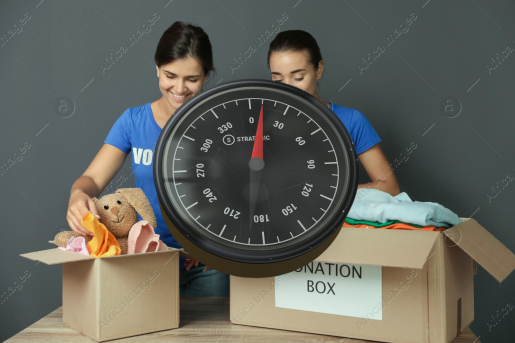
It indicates **10** °
